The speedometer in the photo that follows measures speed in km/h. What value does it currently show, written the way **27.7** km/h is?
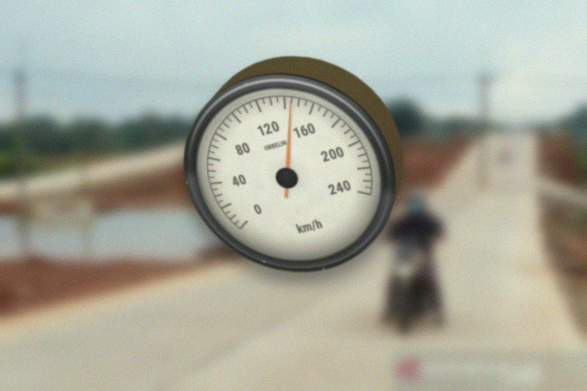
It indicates **145** km/h
